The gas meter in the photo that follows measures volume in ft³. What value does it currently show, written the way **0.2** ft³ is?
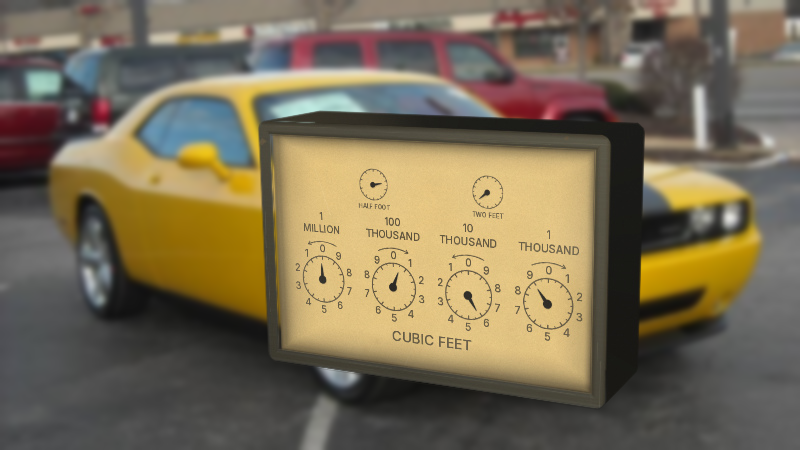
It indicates **5900** ft³
